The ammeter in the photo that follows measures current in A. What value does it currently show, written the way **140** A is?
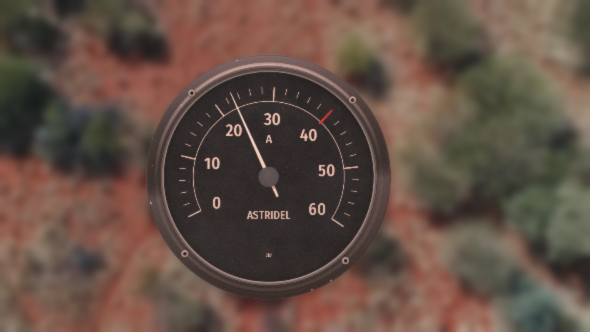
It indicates **23** A
